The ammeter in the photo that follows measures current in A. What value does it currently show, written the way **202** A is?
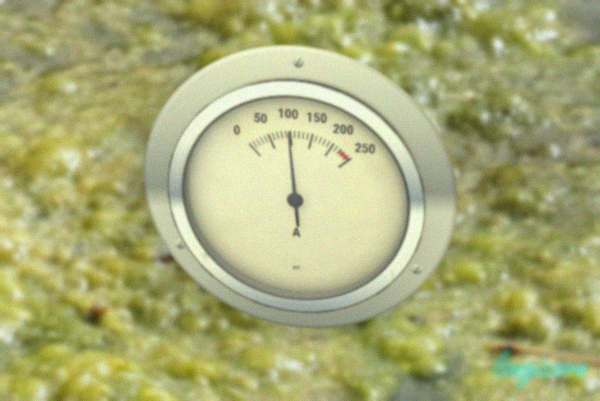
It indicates **100** A
